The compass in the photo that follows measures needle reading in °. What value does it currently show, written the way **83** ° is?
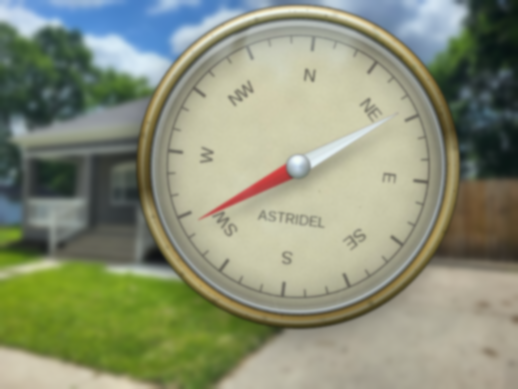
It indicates **235** °
